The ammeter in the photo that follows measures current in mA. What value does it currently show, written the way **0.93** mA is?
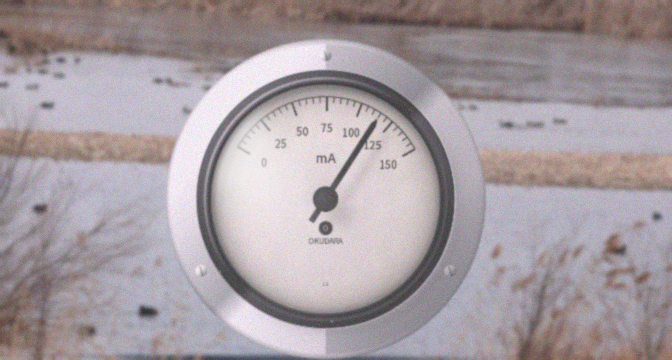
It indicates **115** mA
